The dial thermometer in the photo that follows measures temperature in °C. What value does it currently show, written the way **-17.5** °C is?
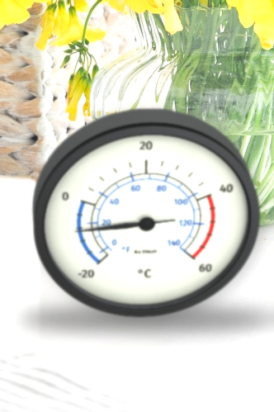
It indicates **-8** °C
